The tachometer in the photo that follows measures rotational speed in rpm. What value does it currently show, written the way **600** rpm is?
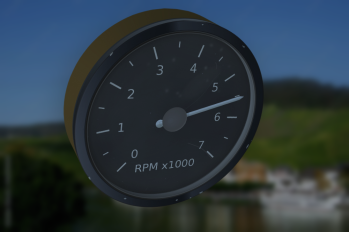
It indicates **5500** rpm
